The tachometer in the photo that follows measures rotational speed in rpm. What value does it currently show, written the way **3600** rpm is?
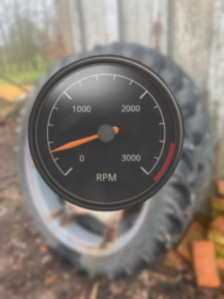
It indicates **300** rpm
